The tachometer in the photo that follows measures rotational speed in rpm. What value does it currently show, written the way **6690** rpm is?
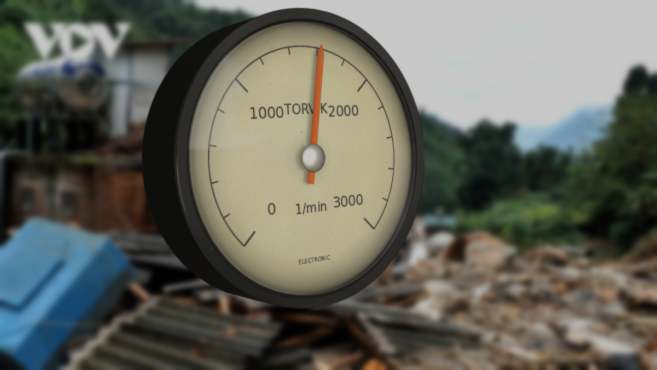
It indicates **1600** rpm
